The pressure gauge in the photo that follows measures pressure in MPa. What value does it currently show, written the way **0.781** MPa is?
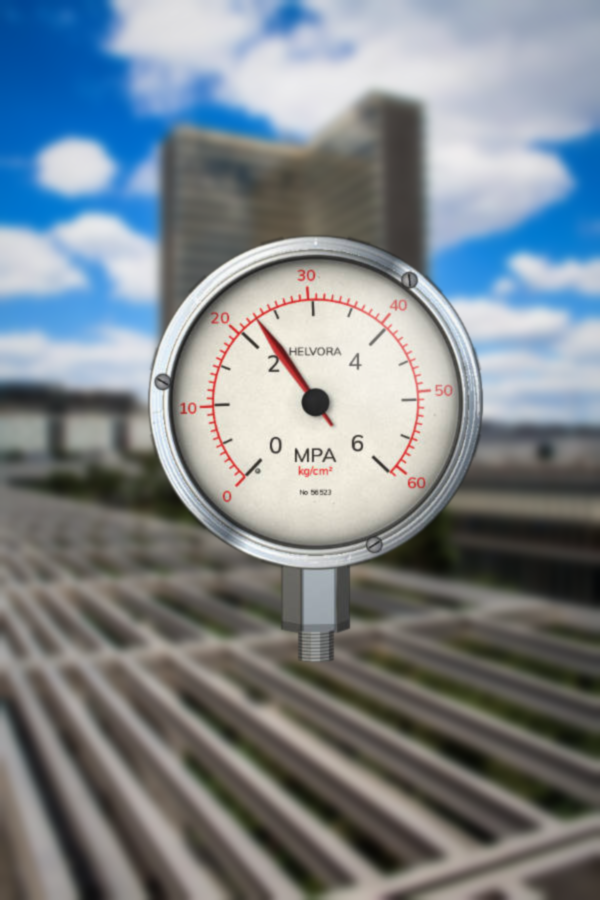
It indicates **2.25** MPa
